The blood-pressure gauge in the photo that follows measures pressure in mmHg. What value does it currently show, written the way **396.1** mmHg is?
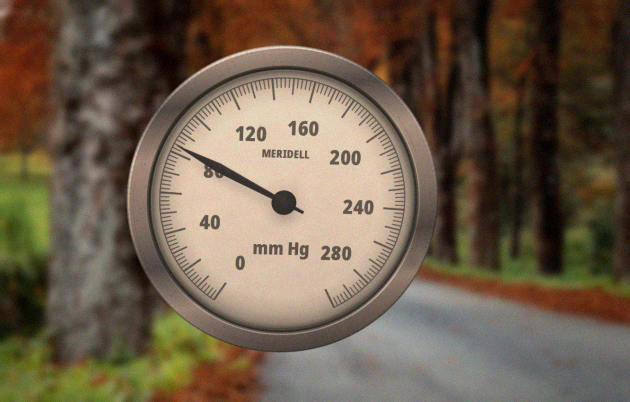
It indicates **84** mmHg
